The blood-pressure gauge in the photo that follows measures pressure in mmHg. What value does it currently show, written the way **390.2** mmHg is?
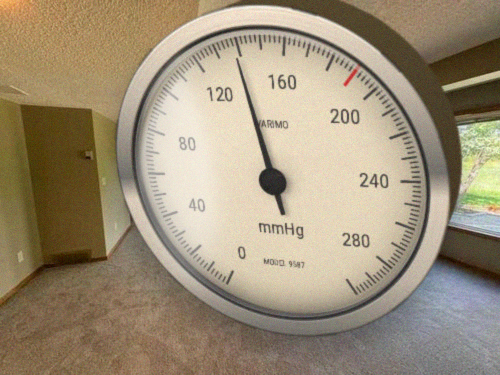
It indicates **140** mmHg
